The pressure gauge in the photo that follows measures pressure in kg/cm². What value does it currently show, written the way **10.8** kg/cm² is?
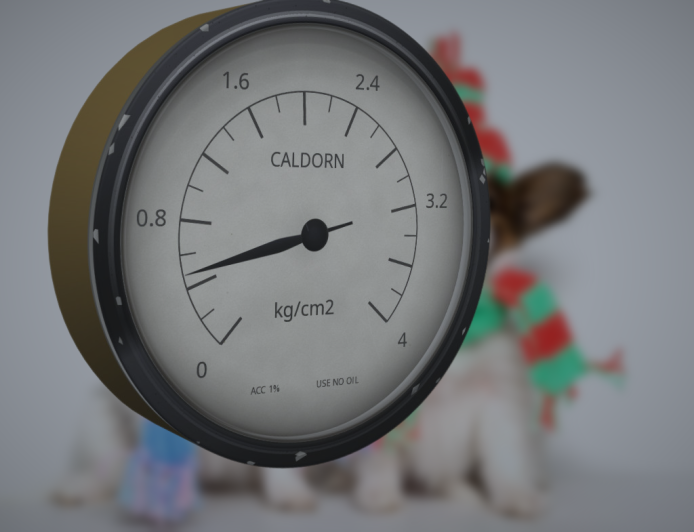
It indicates **0.5** kg/cm²
